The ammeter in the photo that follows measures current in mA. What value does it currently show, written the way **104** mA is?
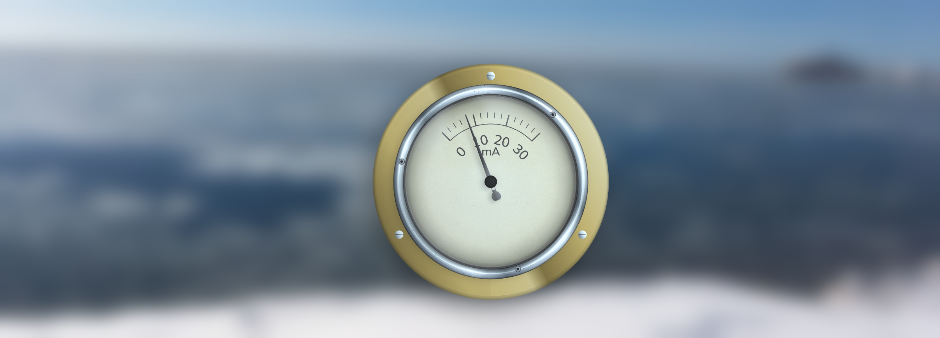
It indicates **8** mA
